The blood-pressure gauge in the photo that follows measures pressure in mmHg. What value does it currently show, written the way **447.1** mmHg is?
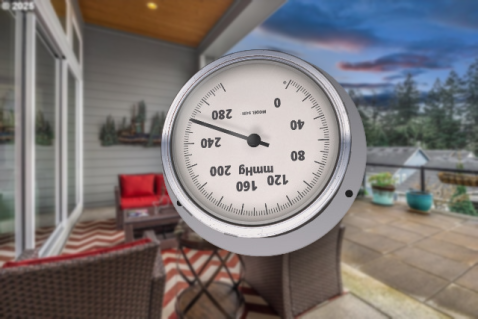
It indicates **260** mmHg
